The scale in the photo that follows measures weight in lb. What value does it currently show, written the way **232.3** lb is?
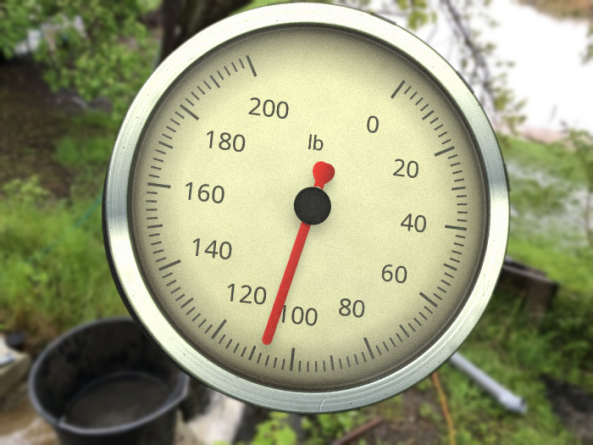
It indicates **108** lb
